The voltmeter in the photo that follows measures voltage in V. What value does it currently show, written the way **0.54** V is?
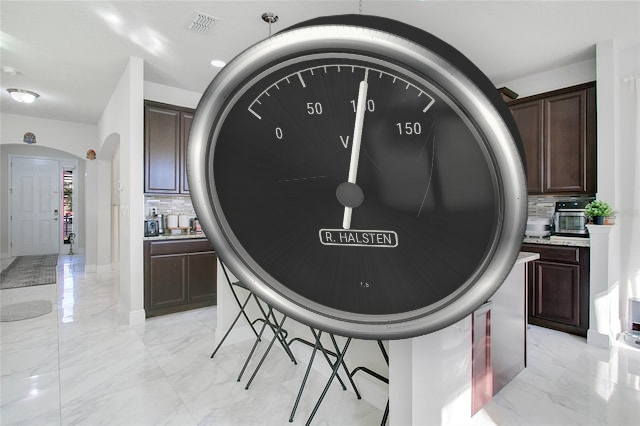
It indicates **100** V
